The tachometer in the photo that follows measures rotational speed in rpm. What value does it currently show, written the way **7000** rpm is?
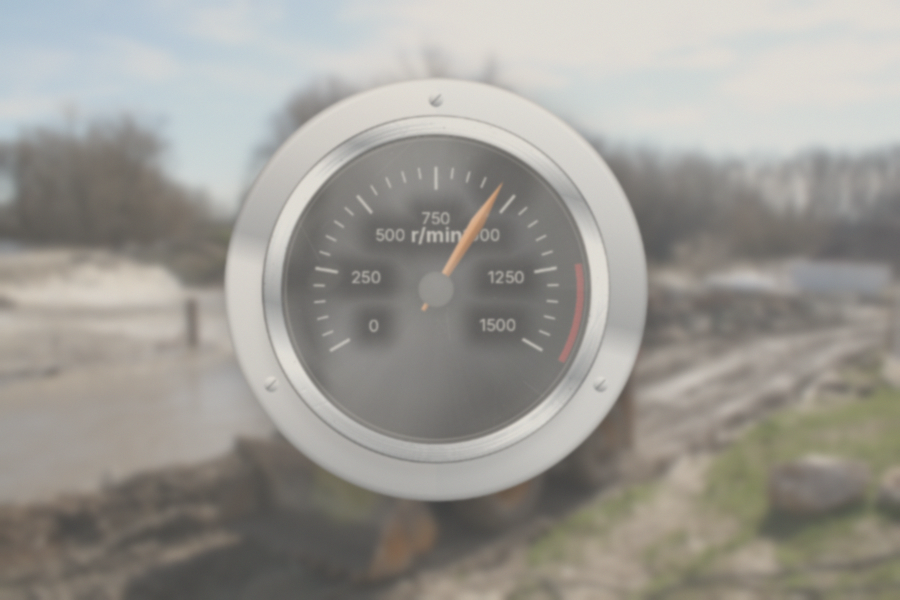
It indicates **950** rpm
